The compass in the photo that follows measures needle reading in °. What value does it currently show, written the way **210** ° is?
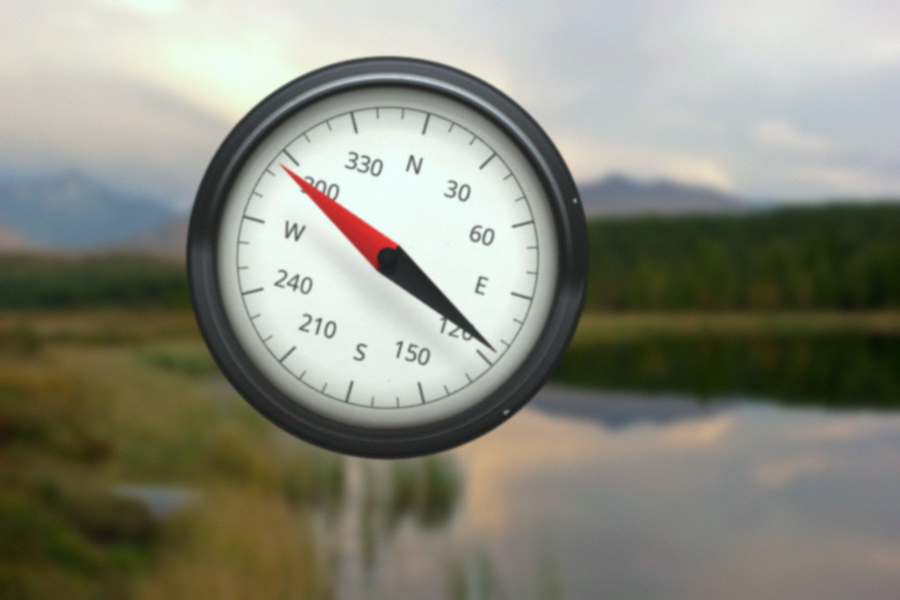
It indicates **295** °
